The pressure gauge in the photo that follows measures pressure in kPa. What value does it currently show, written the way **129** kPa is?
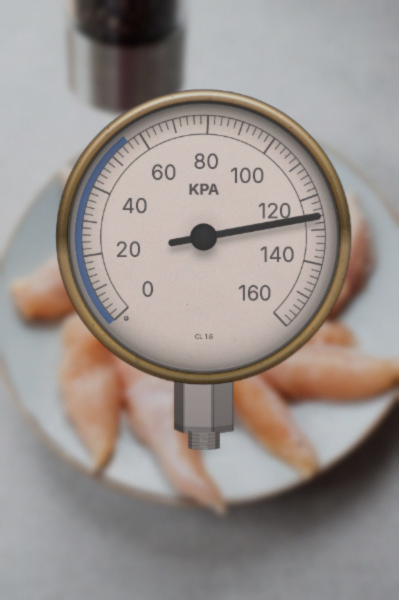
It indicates **126** kPa
